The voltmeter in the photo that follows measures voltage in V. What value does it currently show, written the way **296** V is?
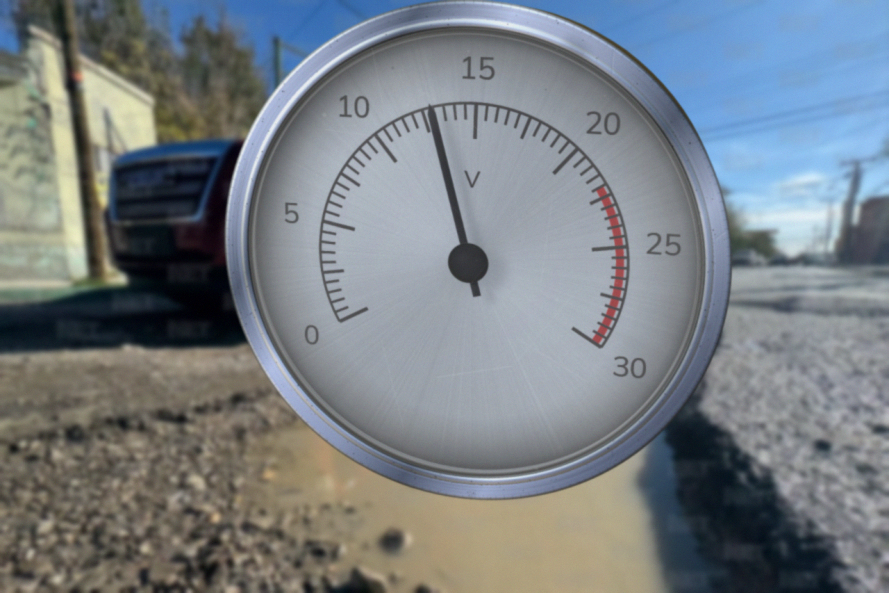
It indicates **13** V
